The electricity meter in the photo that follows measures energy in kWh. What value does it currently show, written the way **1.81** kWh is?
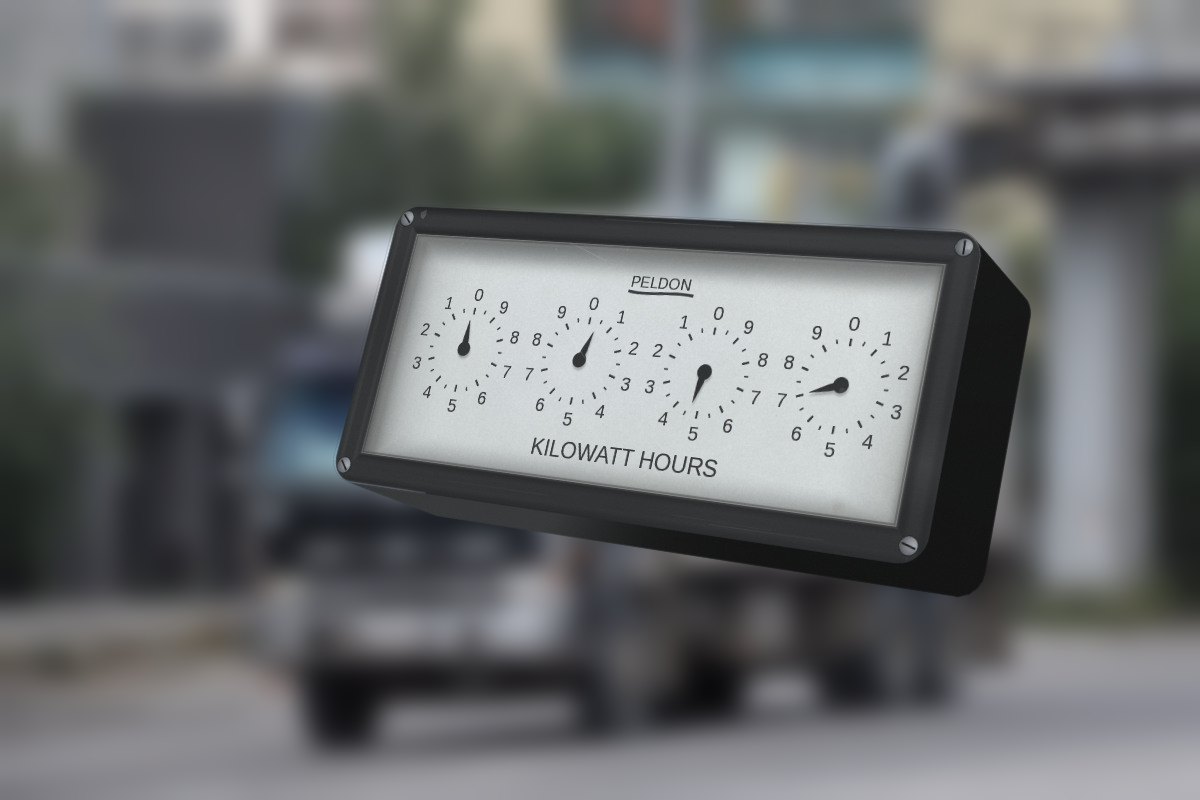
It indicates **47** kWh
